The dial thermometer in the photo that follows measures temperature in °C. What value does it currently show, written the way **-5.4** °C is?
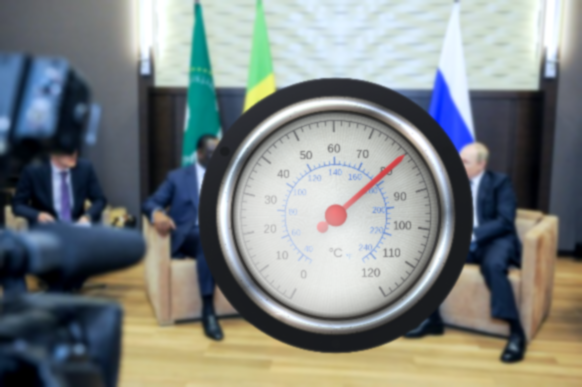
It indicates **80** °C
